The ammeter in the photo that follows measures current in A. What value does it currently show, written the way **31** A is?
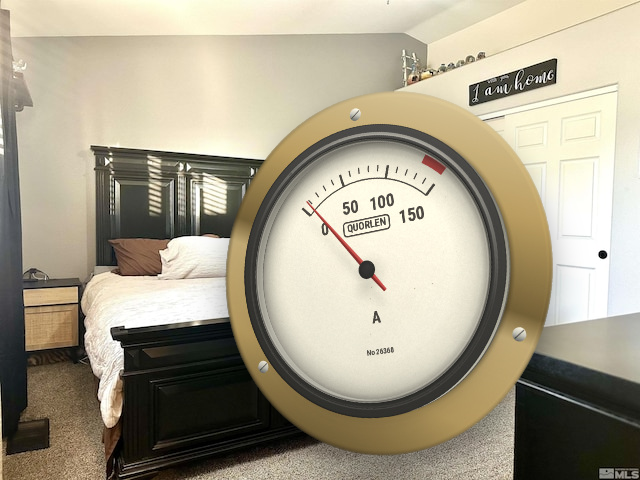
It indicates **10** A
